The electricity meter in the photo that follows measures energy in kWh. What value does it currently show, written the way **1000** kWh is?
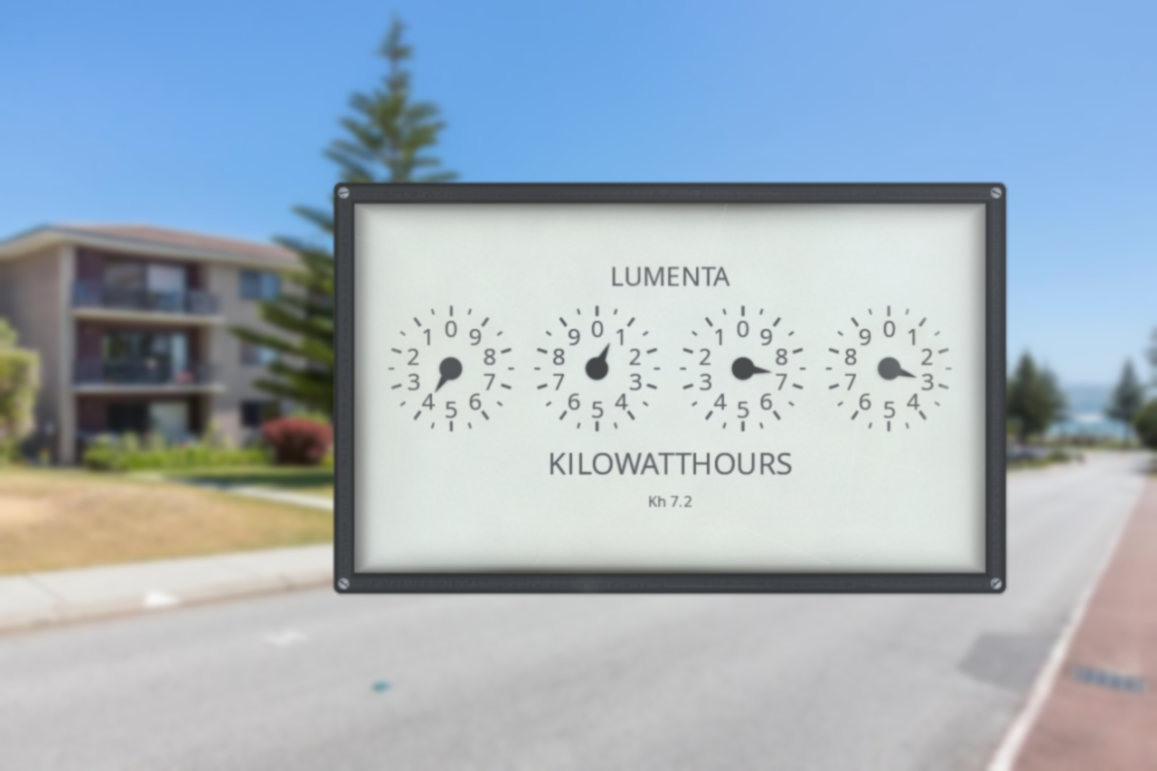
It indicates **4073** kWh
